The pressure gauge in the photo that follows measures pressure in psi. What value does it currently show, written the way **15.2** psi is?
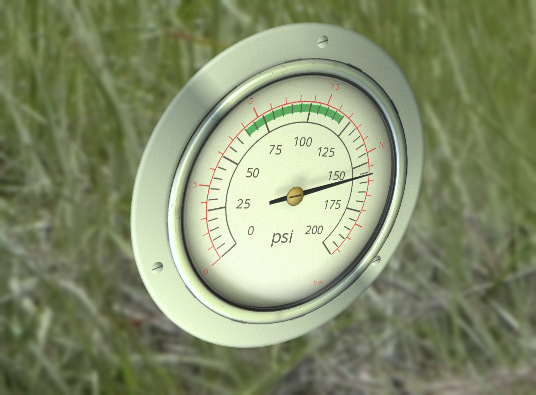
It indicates **155** psi
